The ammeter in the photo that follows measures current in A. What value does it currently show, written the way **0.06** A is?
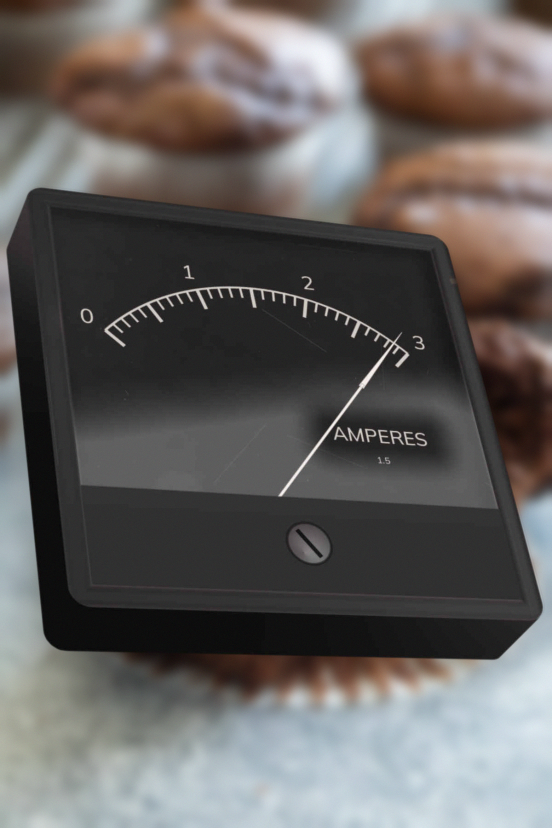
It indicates **2.85** A
